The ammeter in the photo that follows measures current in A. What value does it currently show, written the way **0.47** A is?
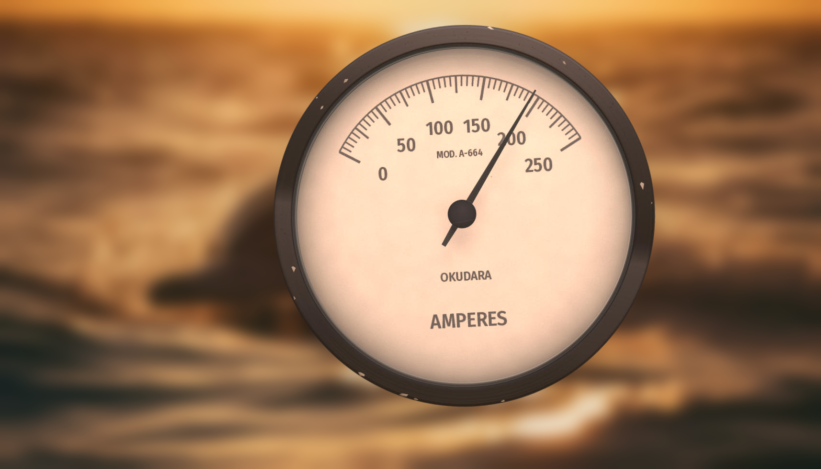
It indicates **195** A
